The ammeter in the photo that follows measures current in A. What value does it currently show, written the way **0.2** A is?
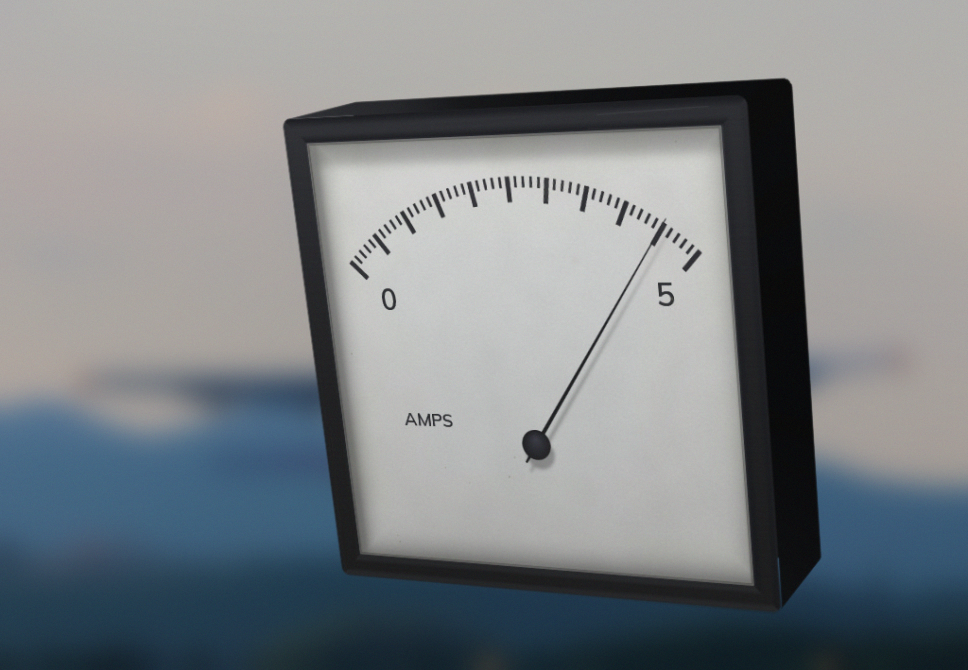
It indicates **4.5** A
